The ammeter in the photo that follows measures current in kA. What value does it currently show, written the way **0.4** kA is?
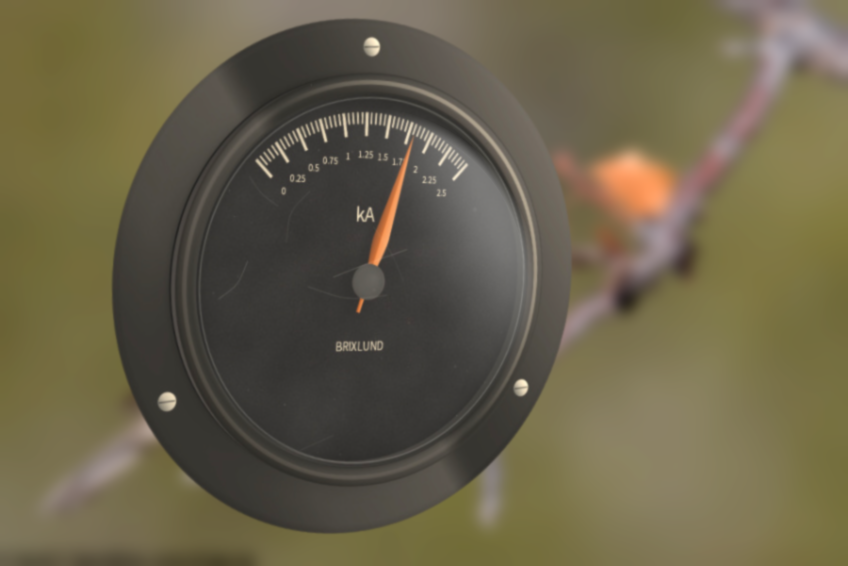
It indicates **1.75** kA
